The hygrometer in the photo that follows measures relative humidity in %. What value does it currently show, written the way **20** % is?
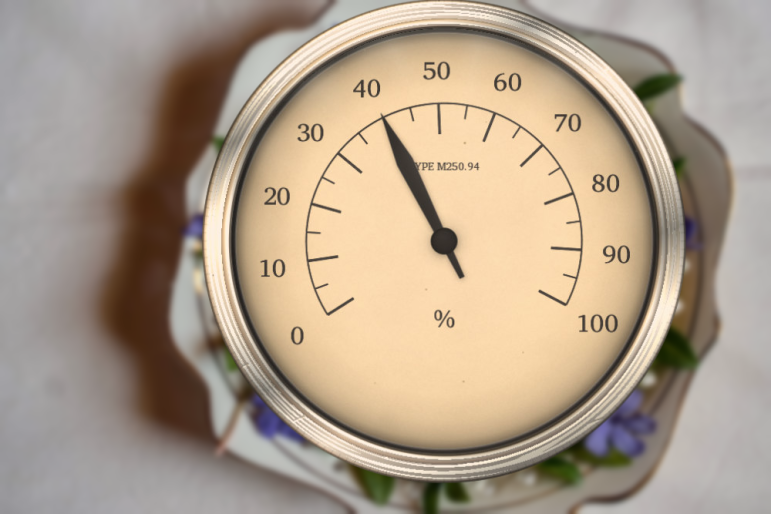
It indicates **40** %
